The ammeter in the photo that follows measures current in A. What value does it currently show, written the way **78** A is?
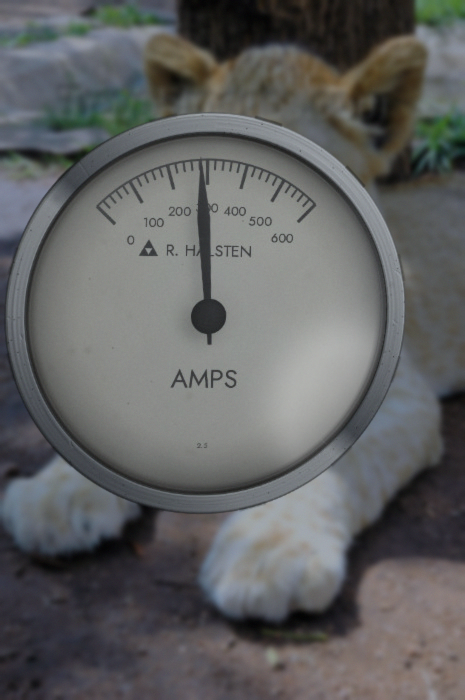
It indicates **280** A
